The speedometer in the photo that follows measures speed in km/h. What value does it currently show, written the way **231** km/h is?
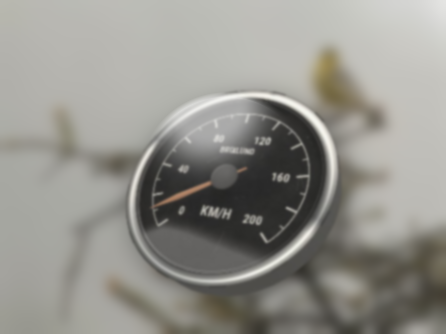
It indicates **10** km/h
